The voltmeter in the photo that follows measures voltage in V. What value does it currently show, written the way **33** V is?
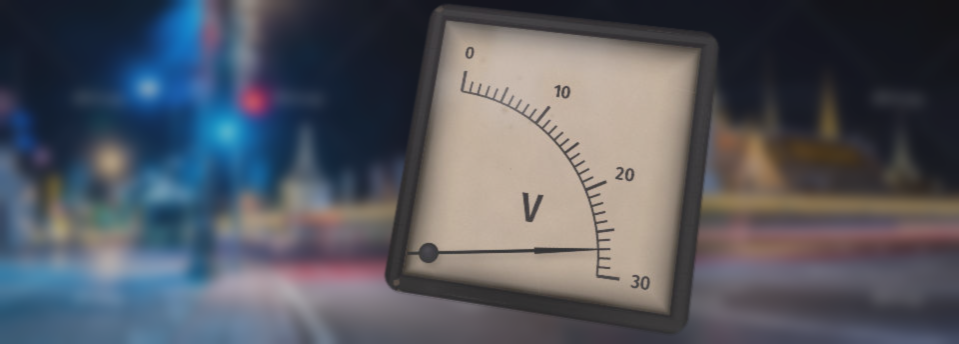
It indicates **27** V
